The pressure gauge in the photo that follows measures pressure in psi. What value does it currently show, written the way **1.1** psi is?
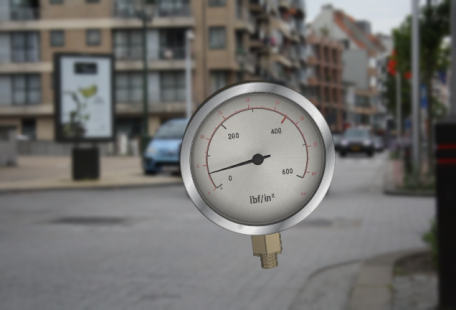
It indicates **50** psi
